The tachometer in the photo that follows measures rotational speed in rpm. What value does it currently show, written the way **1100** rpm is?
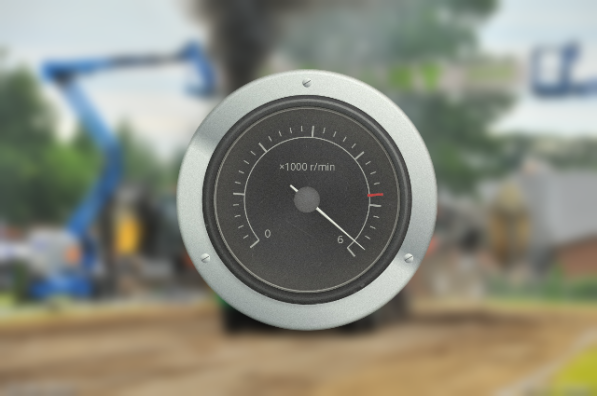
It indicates **5800** rpm
